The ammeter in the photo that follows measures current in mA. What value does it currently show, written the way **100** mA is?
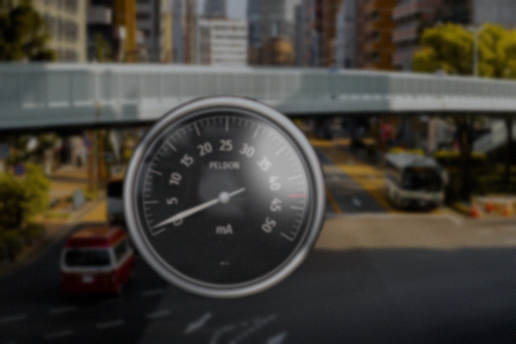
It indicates **1** mA
